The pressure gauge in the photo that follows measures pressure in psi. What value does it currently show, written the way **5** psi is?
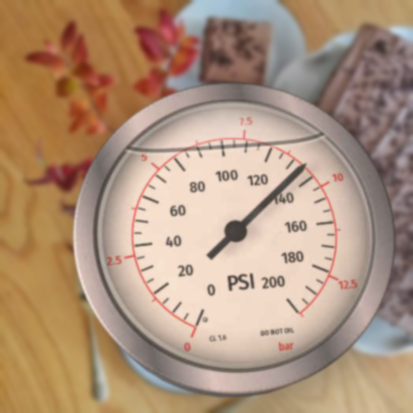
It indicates **135** psi
